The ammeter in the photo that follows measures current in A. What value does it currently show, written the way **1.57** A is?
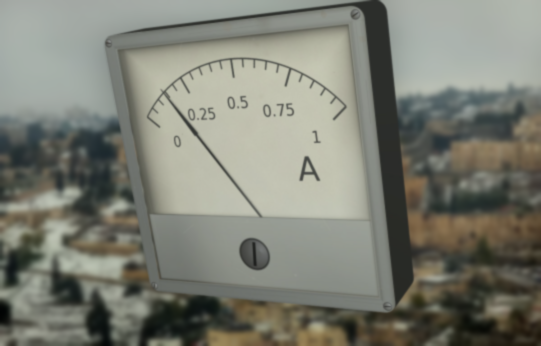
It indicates **0.15** A
